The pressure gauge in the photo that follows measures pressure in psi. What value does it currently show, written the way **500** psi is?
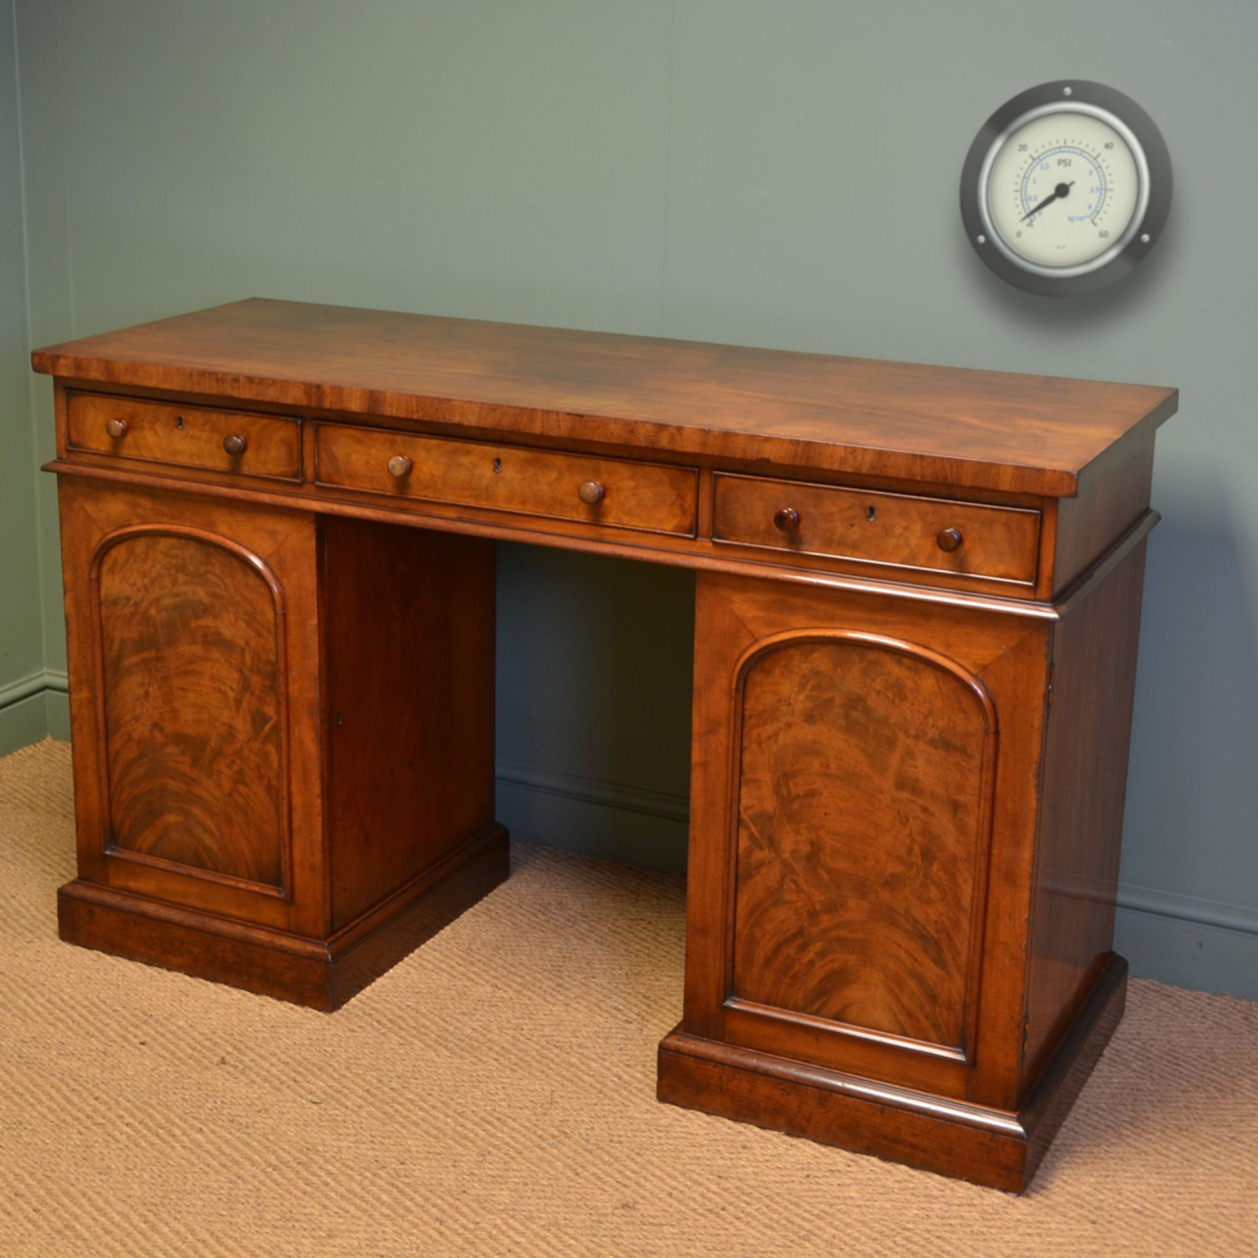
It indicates **2** psi
